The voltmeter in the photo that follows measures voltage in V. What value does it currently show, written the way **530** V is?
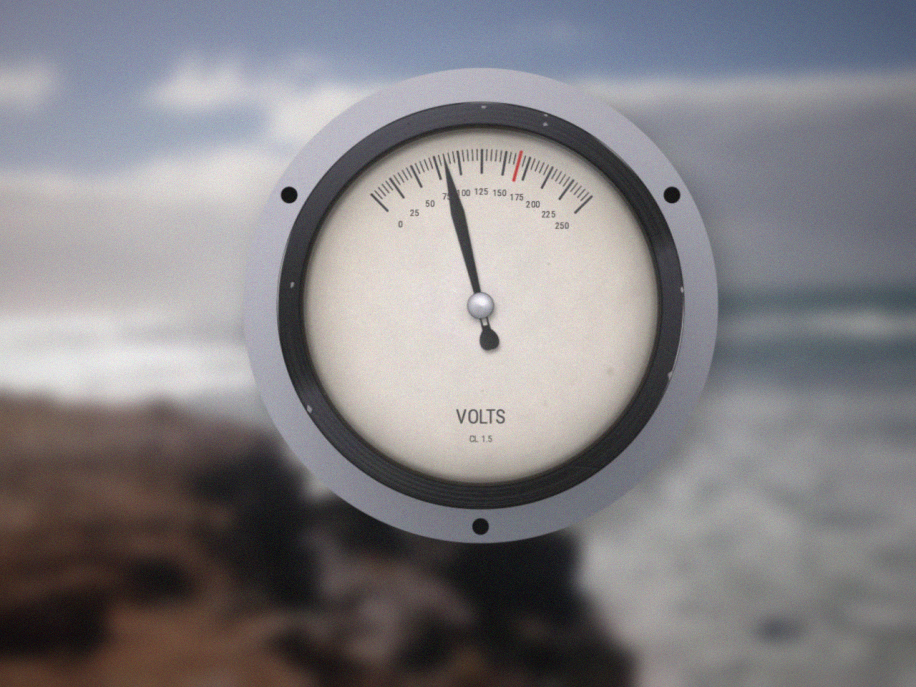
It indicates **85** V
